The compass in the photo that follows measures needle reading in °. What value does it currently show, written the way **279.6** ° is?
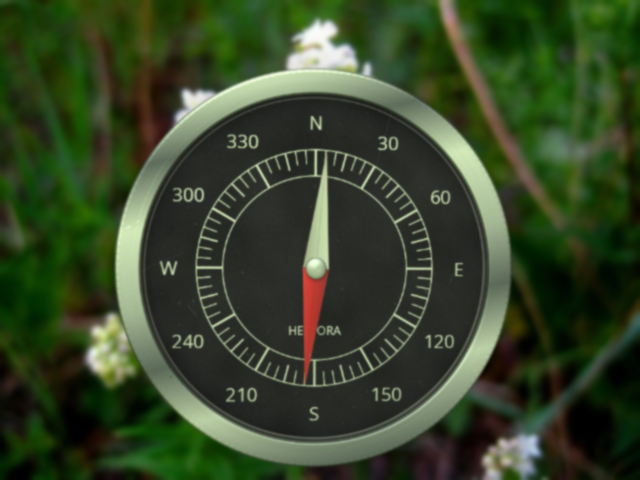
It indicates **185** °
